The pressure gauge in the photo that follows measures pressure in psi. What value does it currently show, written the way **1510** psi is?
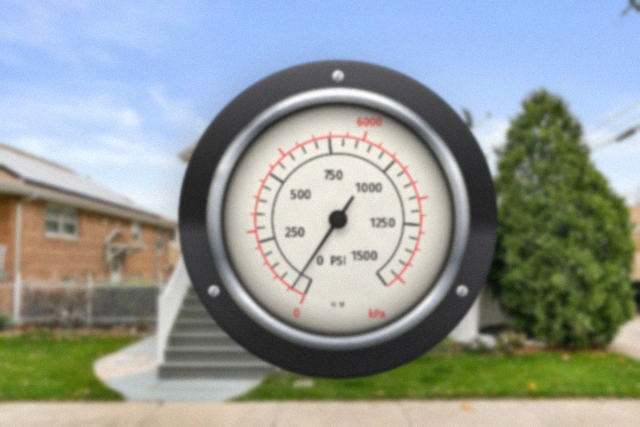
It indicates **50** psi
